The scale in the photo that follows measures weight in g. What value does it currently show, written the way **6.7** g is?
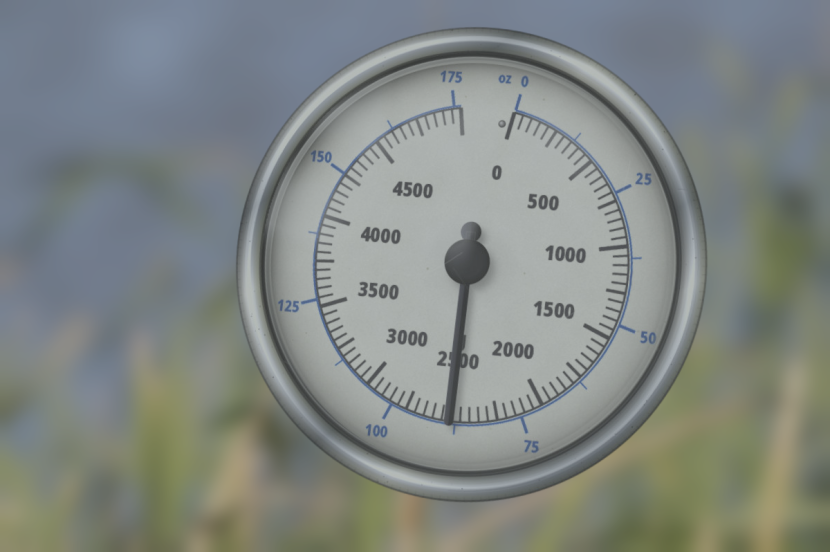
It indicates **2500** g
